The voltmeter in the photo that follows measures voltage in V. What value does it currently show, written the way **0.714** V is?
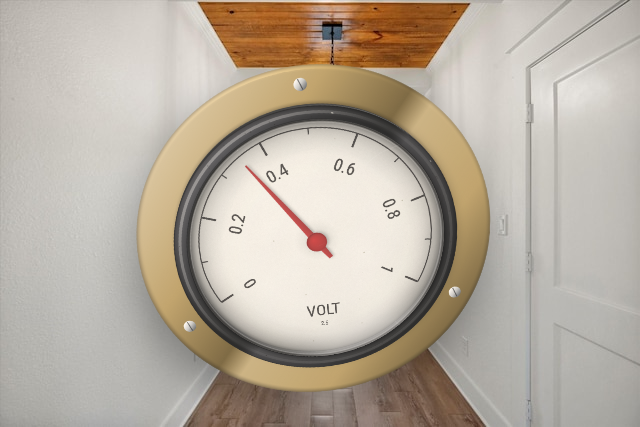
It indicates **0.35** V
